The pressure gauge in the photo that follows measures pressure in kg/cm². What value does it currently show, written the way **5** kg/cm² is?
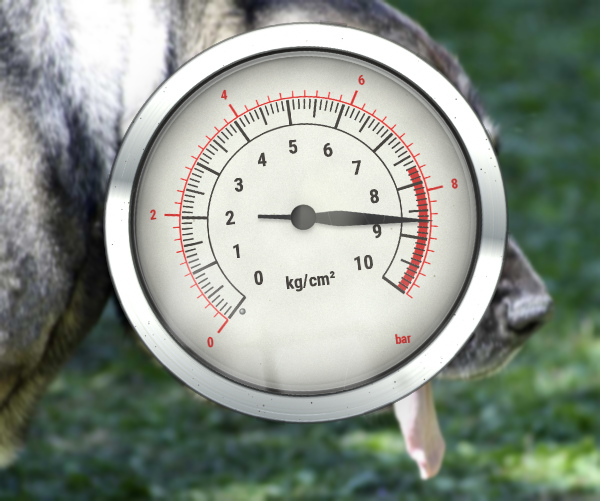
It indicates **8.7** kg/cm²
